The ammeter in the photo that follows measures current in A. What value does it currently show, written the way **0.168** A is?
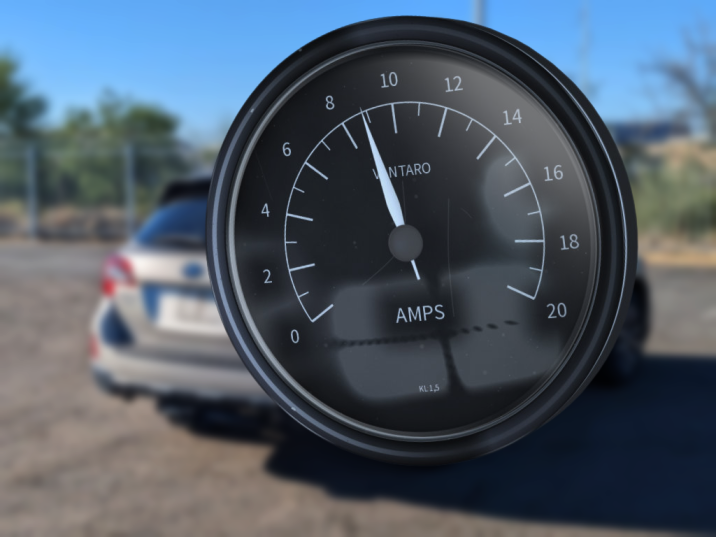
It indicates **9** A
